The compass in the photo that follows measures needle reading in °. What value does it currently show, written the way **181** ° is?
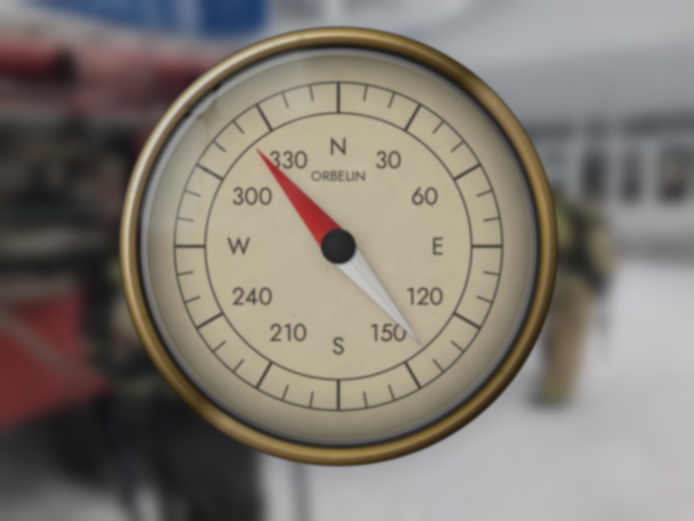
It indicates **320** °
